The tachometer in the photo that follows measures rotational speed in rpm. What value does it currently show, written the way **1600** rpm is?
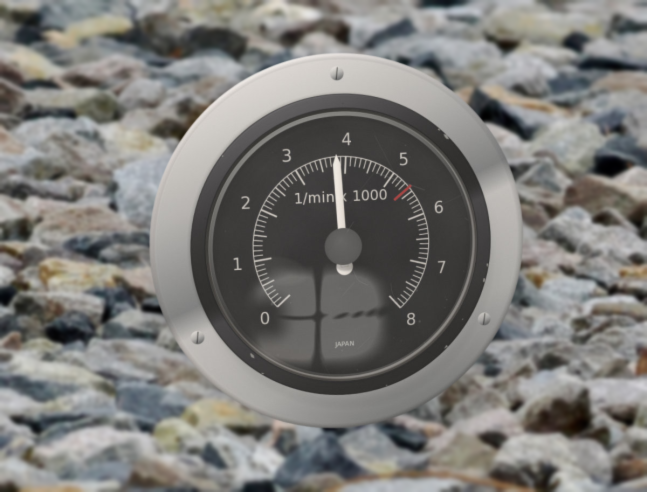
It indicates **3800** rpm
